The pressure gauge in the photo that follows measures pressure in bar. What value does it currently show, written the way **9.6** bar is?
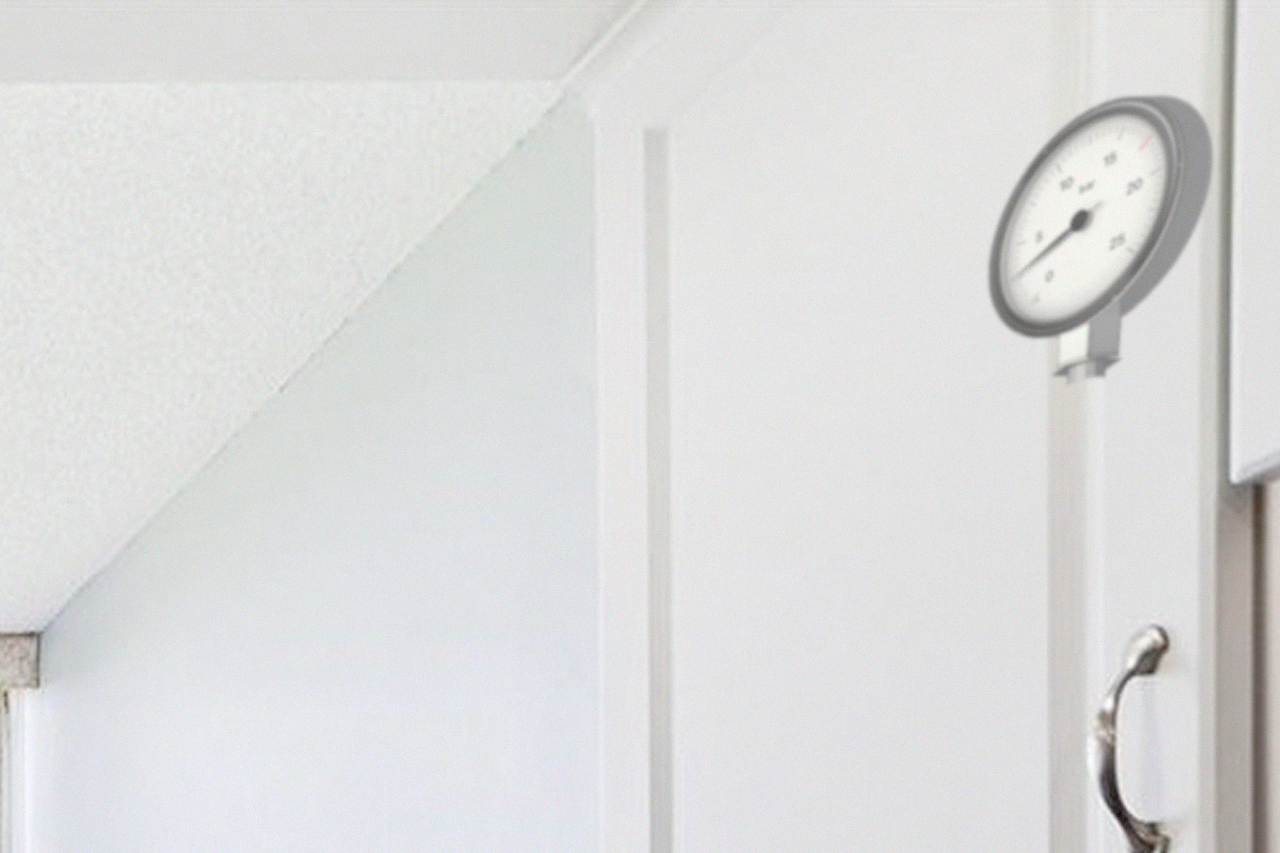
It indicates **2.5** bar
